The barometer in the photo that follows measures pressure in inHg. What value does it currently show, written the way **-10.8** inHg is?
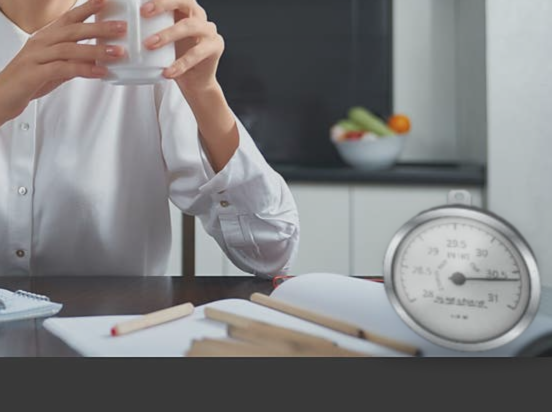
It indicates **30.6** inHg
